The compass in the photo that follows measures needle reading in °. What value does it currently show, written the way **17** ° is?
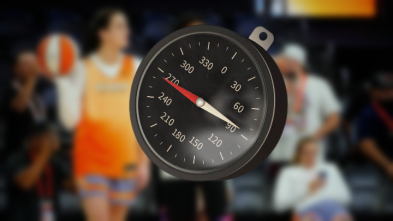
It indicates **265** °
